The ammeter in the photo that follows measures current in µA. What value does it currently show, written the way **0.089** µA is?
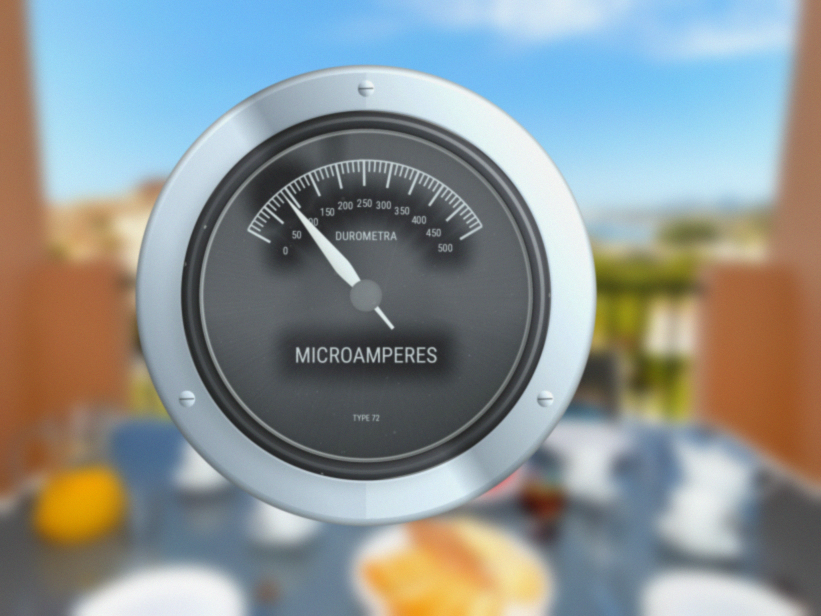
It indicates **90** µA
